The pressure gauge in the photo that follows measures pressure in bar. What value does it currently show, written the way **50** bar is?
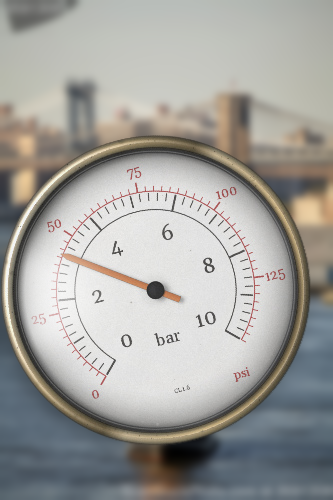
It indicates **3** bar
